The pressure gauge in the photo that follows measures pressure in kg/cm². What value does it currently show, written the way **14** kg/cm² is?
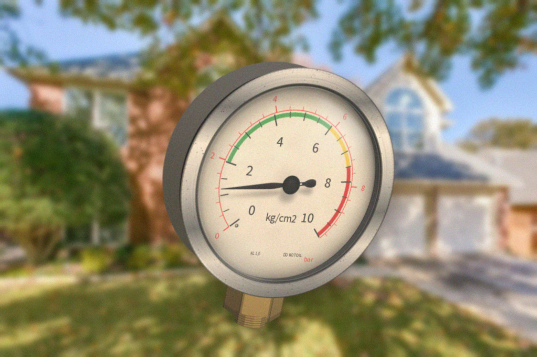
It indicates **1.25** kg/cm²
